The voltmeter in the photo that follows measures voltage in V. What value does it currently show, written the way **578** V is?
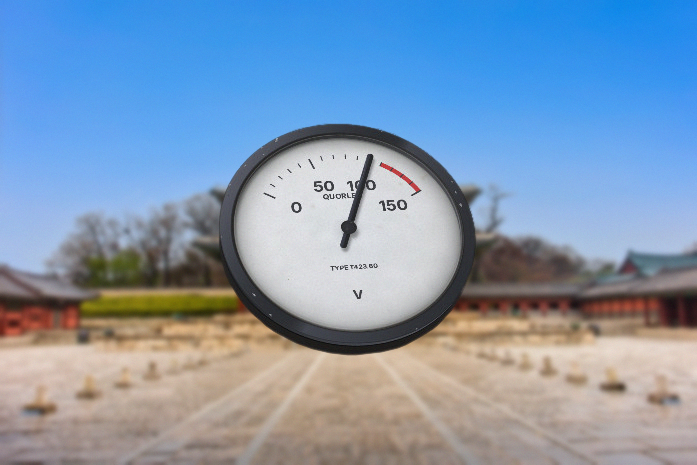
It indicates **100** V
